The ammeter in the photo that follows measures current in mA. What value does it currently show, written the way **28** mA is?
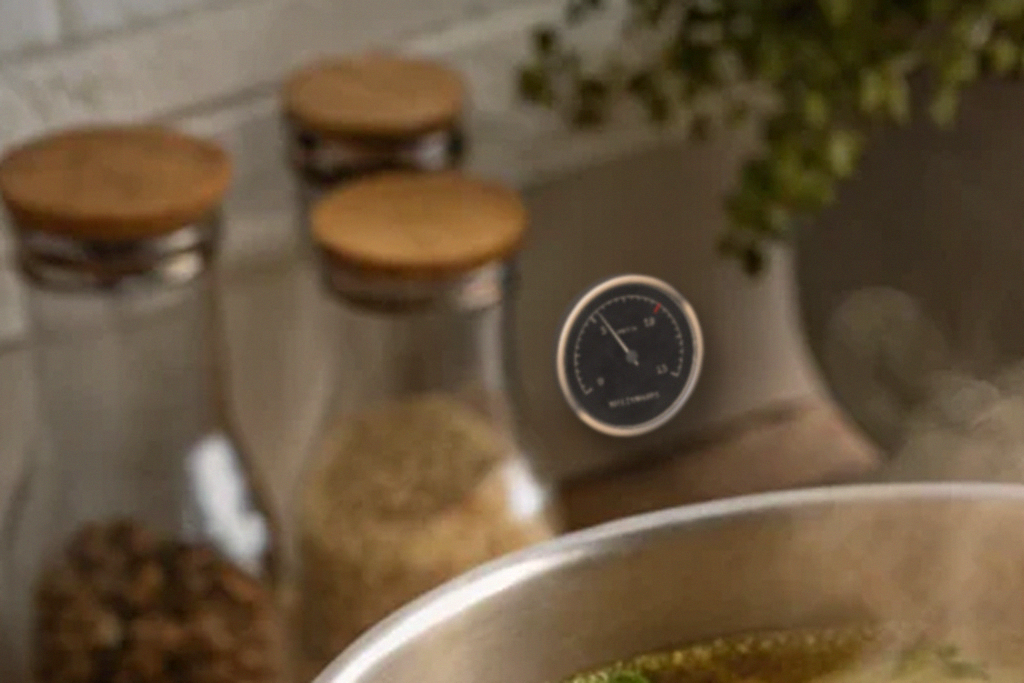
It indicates **5.5** mA
